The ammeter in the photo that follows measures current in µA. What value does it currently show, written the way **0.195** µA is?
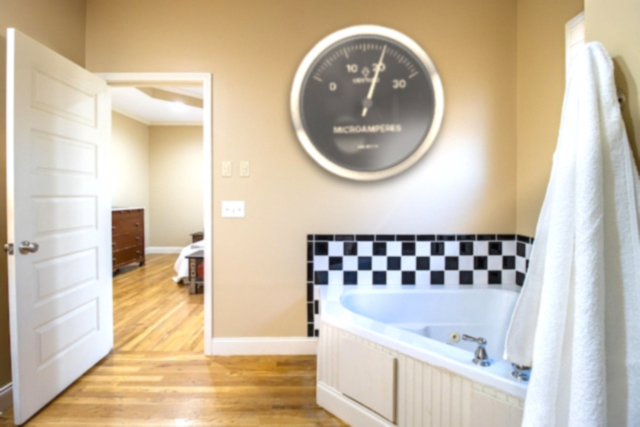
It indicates **20** µA
